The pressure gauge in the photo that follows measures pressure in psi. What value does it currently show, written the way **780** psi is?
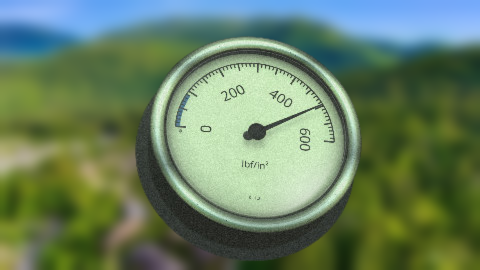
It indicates **500** psi
